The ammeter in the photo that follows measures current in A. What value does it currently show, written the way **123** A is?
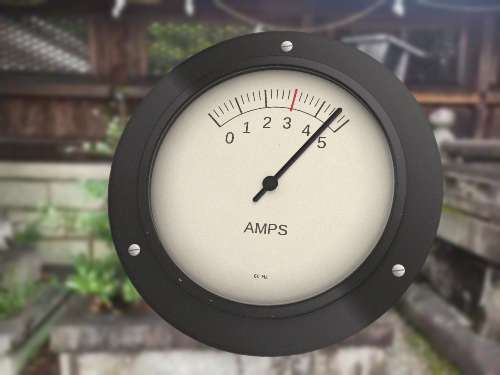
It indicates **4.6** A
